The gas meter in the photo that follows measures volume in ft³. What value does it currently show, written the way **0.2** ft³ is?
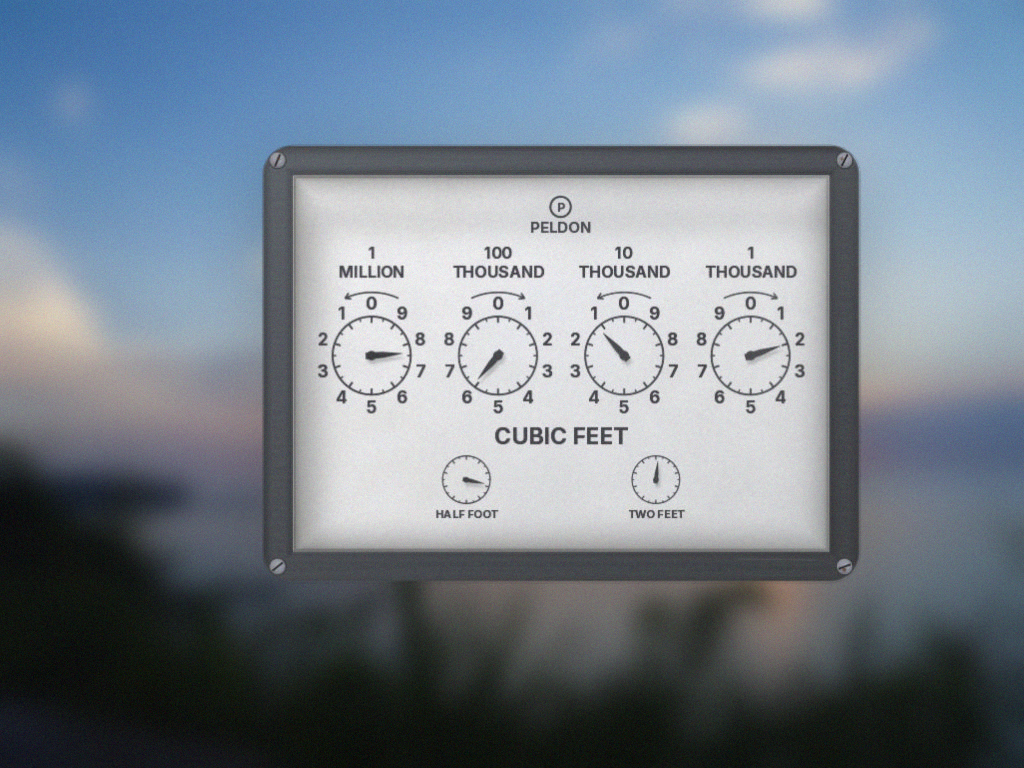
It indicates **761200** ft³
